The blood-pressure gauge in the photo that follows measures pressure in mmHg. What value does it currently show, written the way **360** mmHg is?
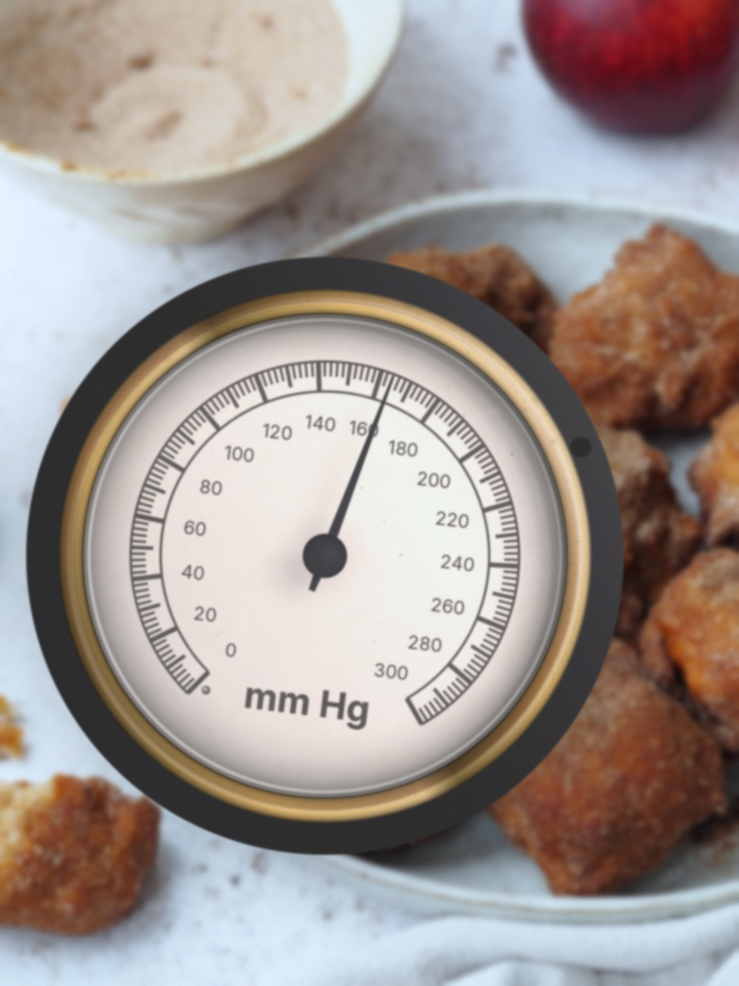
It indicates **164** mmHg
